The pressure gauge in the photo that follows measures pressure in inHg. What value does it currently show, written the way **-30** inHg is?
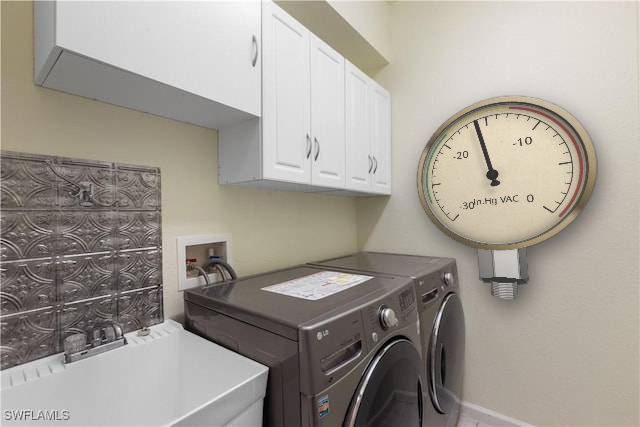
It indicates **-16** inHg
